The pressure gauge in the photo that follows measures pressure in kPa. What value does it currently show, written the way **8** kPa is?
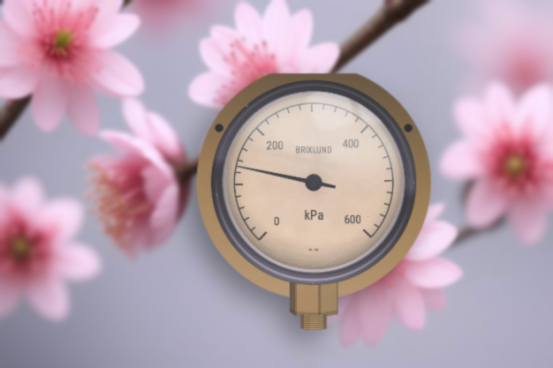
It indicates **130** kPa
